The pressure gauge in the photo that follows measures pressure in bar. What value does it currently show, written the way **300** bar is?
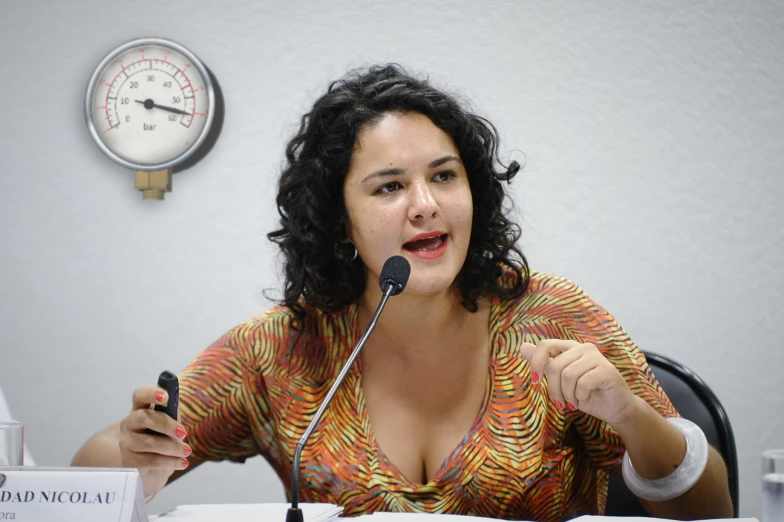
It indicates **56** bar
